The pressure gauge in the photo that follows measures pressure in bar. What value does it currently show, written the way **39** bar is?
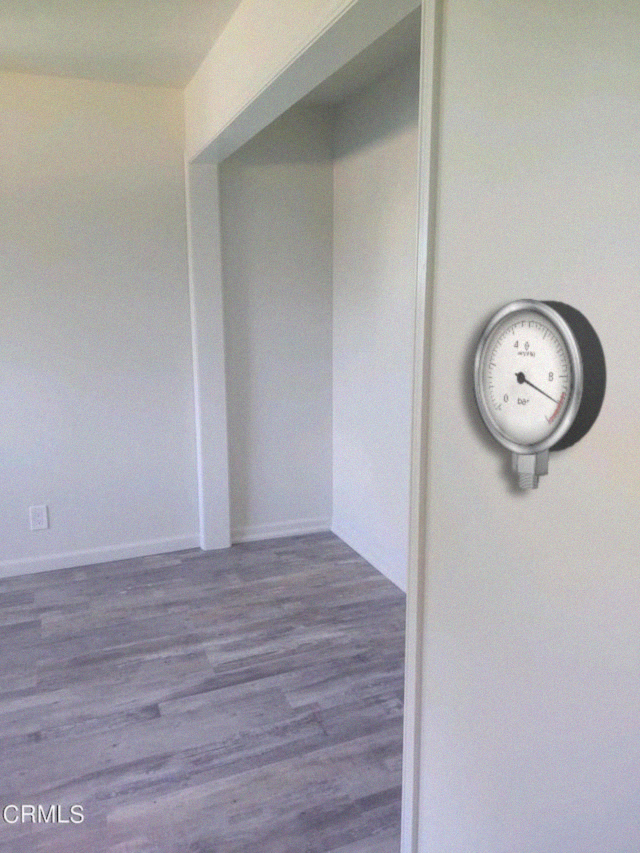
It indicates **9** bar
